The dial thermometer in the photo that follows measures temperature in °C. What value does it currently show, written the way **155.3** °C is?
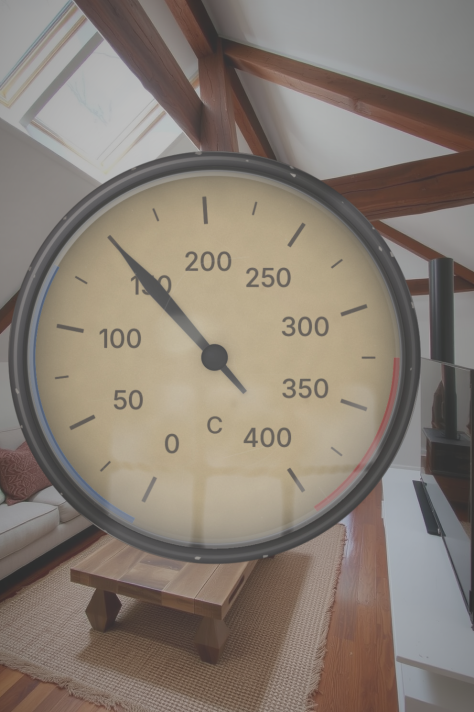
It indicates **150** °C
